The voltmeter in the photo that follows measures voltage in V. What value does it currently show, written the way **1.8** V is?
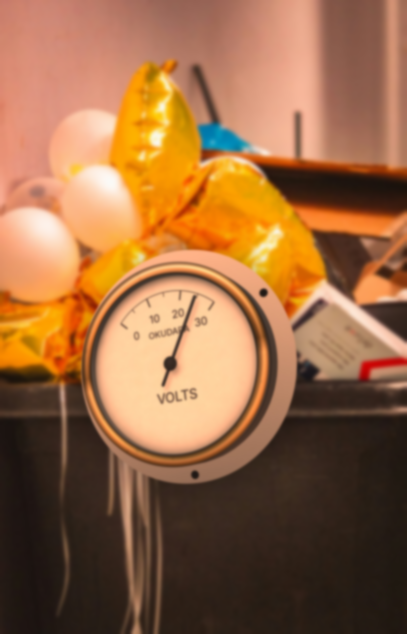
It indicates **25** V
